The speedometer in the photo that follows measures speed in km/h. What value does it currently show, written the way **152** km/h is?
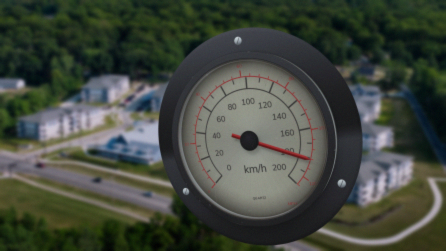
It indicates **180** km/h
